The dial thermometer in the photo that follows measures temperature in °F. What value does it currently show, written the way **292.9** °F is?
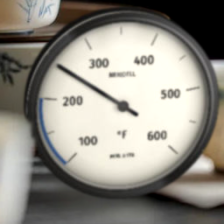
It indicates **250** °F
